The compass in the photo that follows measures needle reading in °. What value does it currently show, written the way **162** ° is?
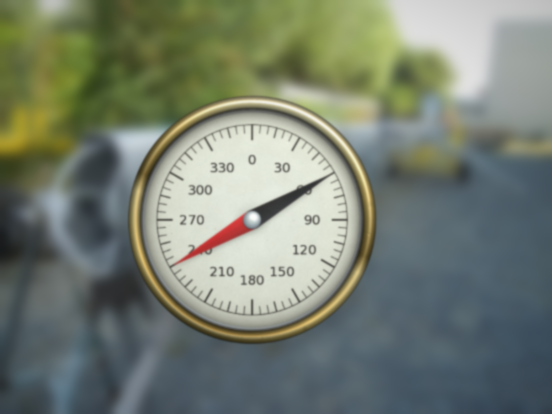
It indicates **240** °
